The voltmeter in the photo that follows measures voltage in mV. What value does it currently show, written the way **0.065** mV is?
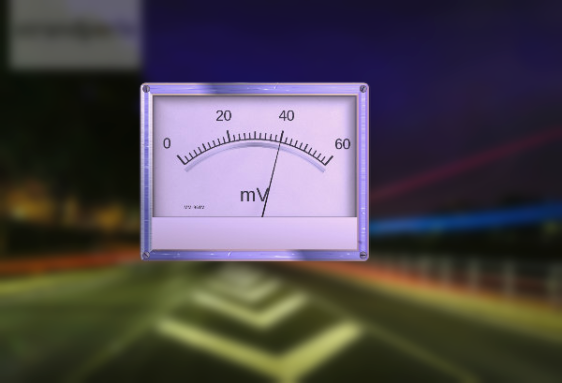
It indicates **40** mV
